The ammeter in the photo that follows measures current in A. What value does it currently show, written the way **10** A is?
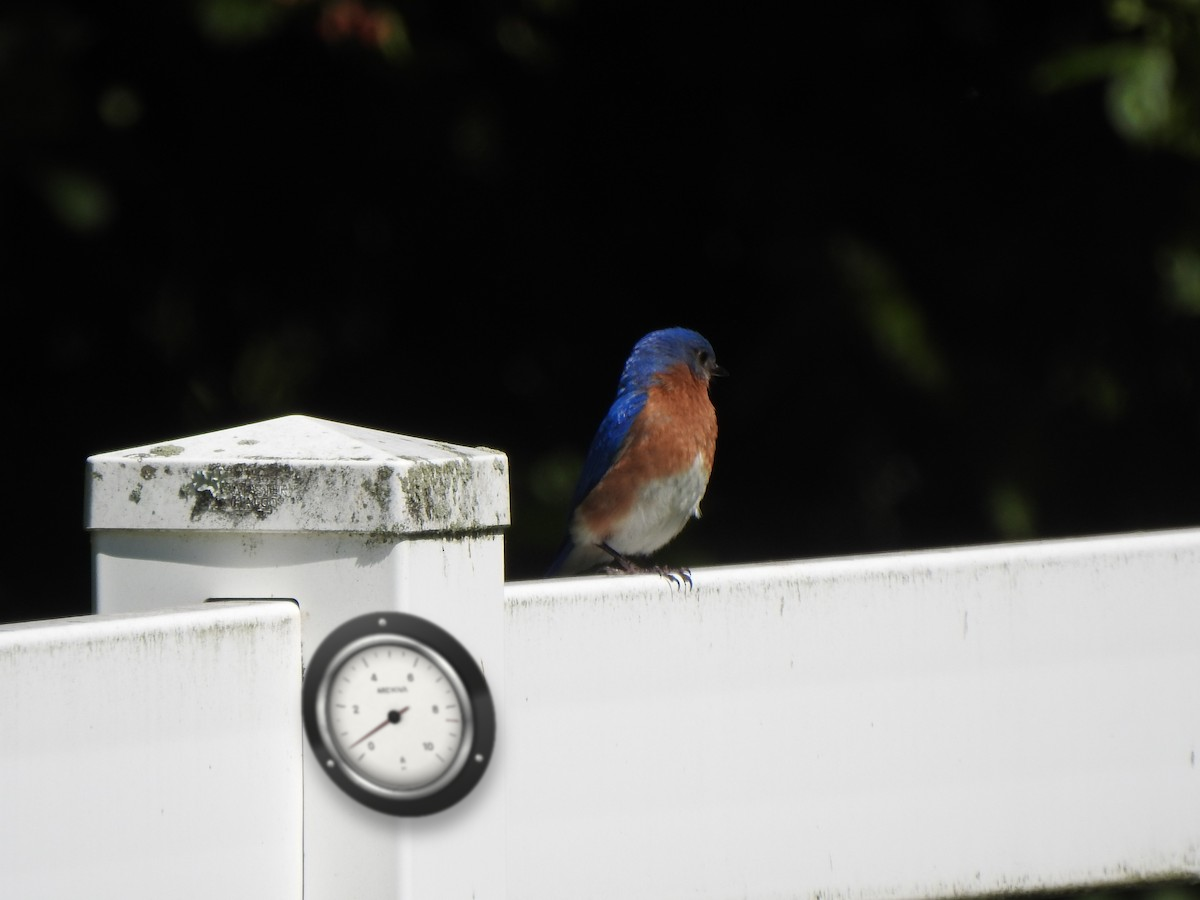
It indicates **0.5** A
